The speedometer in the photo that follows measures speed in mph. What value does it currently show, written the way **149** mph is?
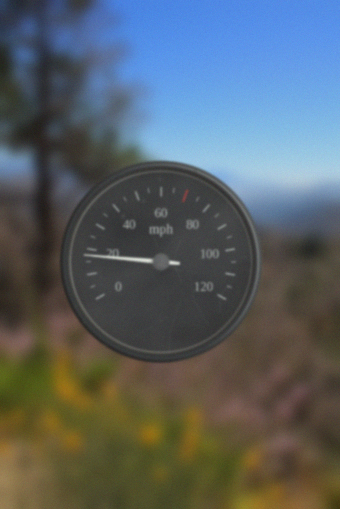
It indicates **17.5** mph
